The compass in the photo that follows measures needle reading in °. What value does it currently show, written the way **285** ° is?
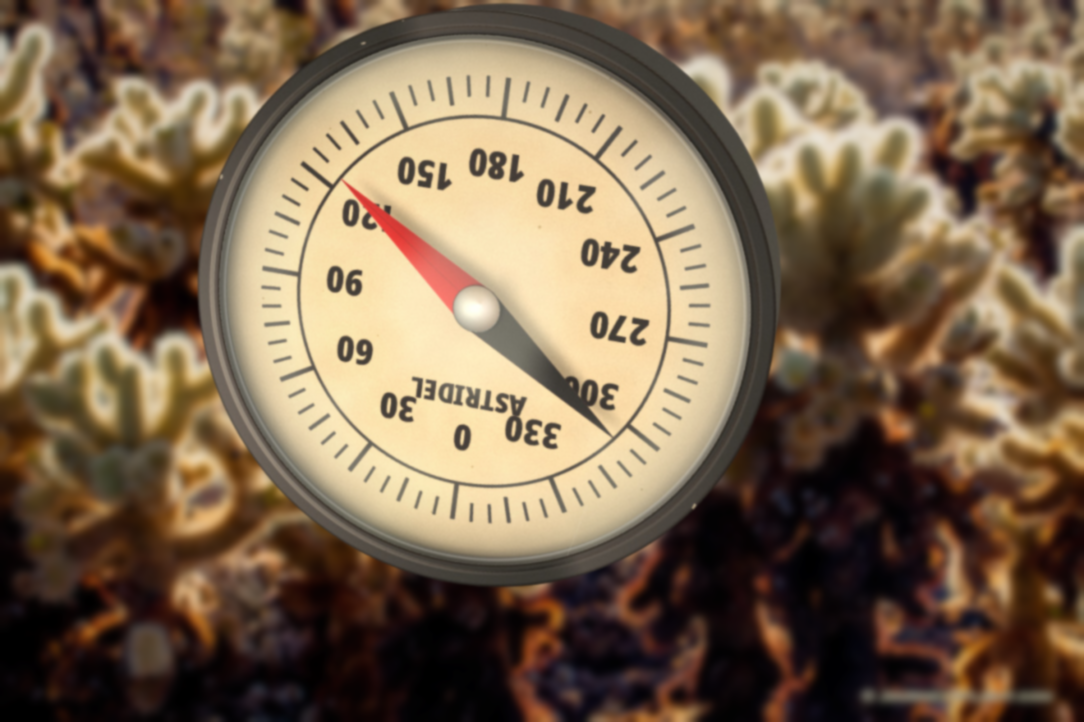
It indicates **125** °
